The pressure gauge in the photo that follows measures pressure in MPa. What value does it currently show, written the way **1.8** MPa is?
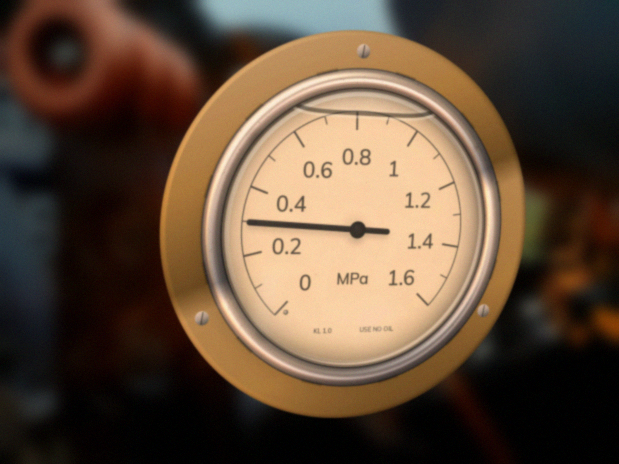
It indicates **0.3** MPa
